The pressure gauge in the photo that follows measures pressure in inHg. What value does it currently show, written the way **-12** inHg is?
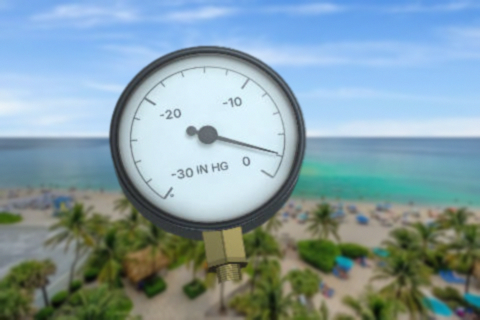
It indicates **-2** inHg
